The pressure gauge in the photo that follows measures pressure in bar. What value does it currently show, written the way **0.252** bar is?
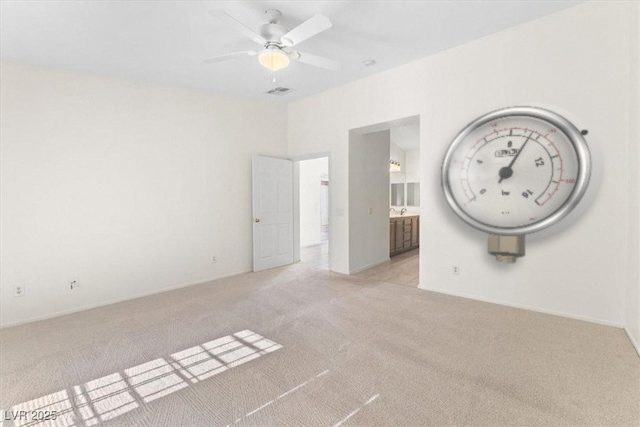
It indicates **9.5** bar
